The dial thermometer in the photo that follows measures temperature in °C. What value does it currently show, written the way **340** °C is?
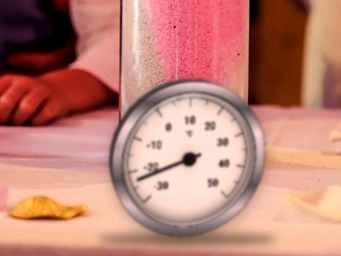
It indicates **-22.5** °C
